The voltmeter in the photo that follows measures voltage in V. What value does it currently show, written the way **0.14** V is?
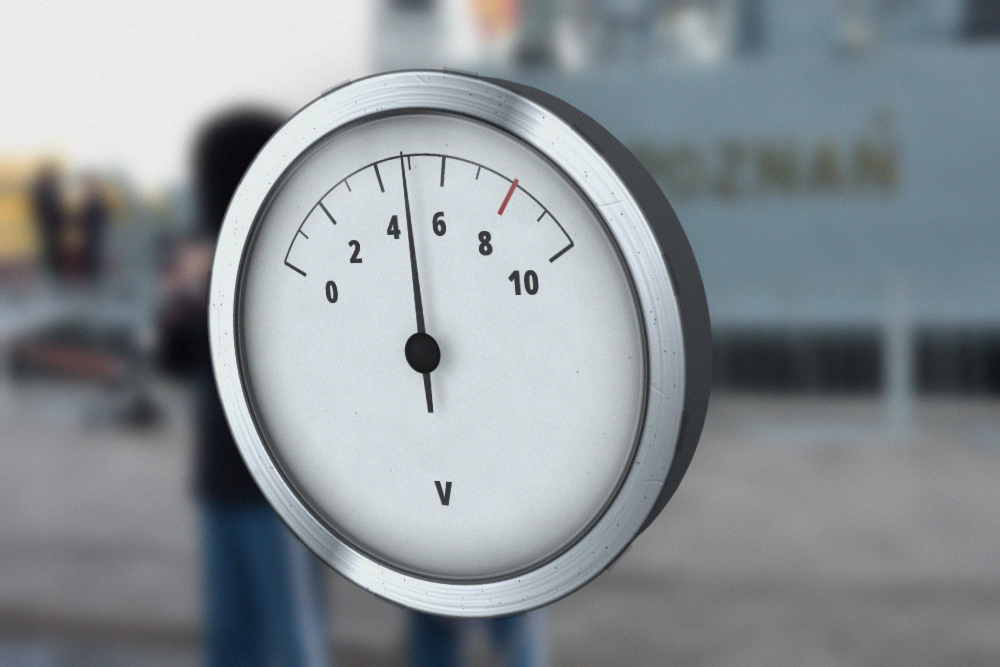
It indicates **5** V
